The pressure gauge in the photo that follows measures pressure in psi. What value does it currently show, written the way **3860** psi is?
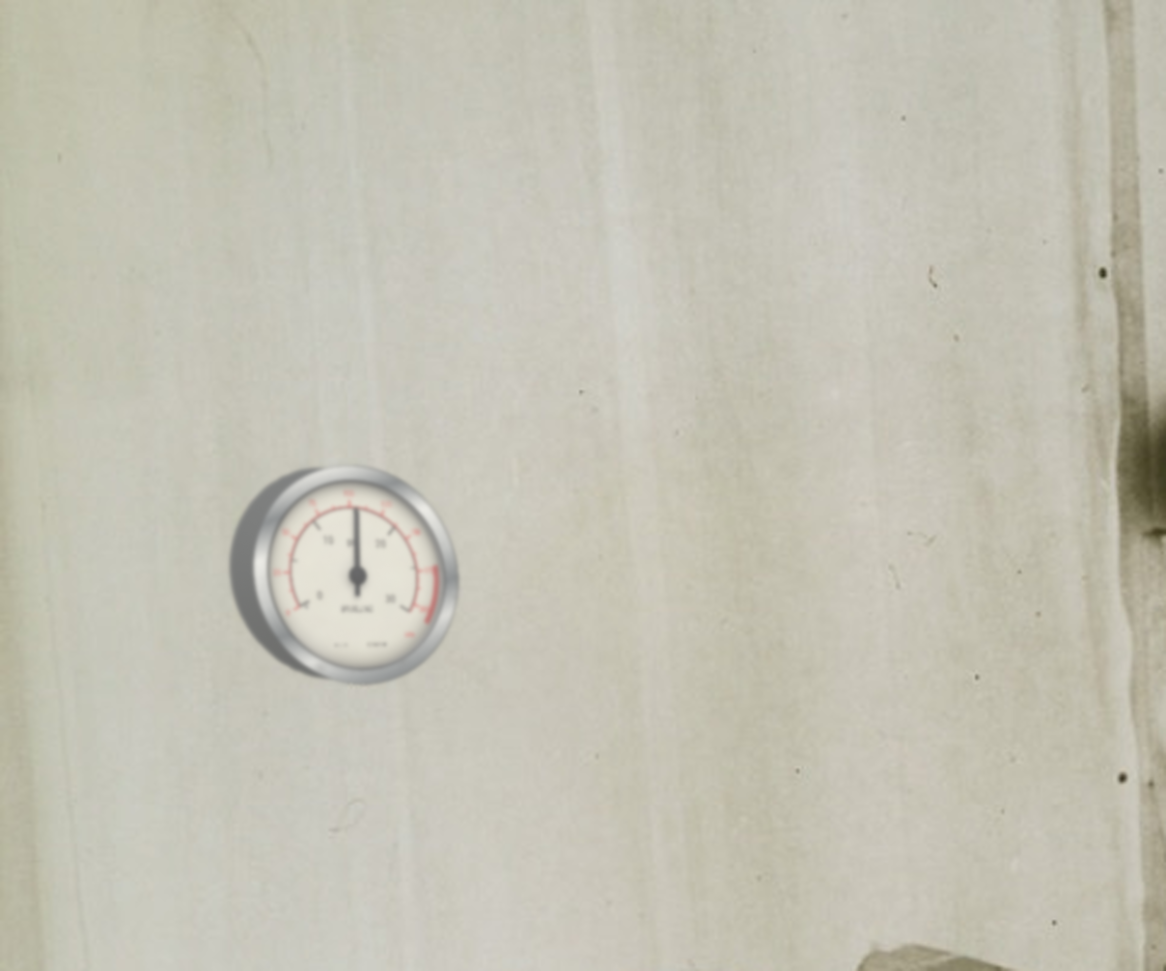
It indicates **15** psi
